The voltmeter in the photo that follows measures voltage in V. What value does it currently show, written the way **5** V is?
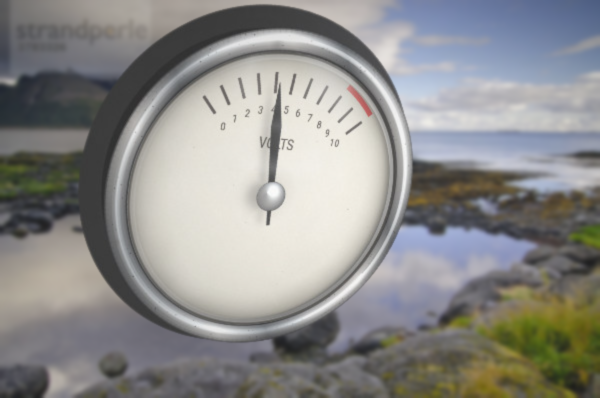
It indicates **4** V
